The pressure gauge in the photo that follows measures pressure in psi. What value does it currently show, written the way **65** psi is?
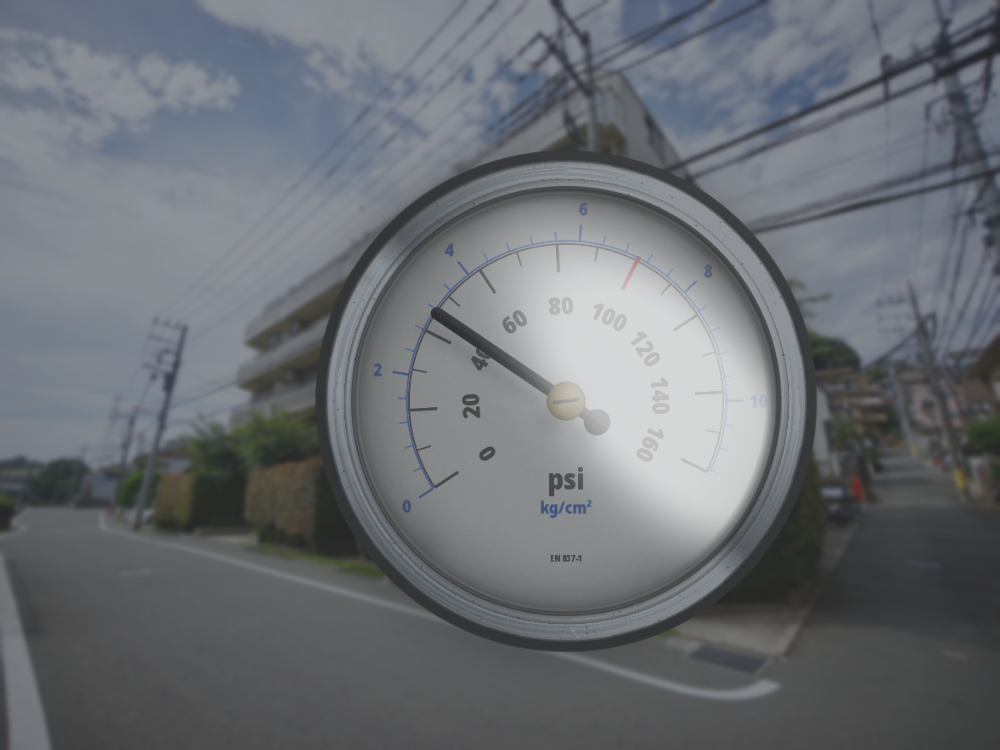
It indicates **45** psi
